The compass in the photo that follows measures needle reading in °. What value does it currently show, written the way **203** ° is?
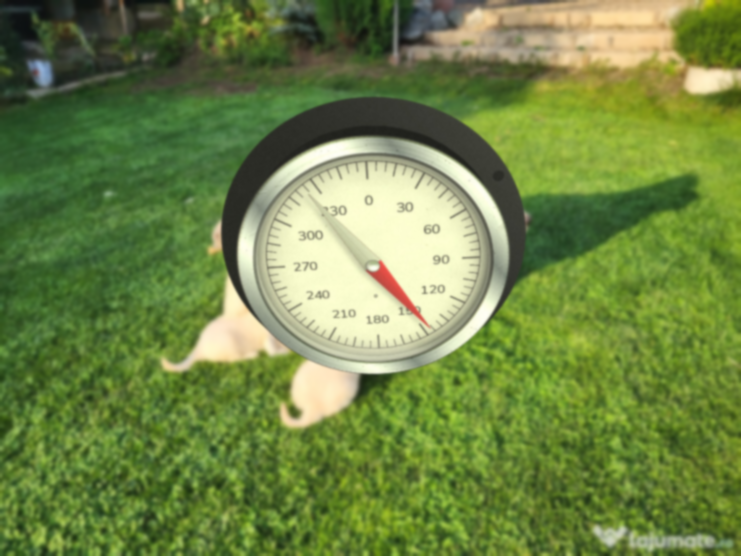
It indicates **145** °
